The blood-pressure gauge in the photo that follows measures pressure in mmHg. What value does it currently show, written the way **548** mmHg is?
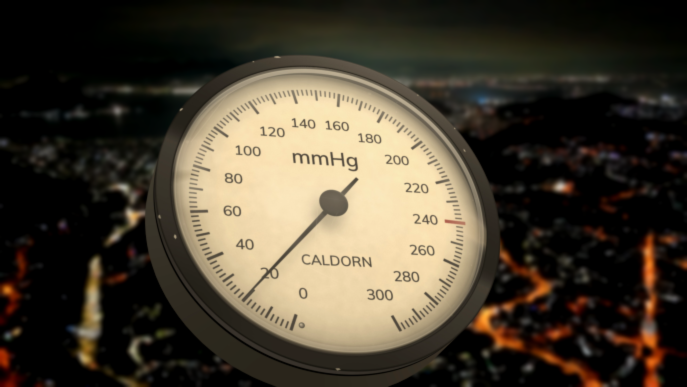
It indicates **20** mmHg
